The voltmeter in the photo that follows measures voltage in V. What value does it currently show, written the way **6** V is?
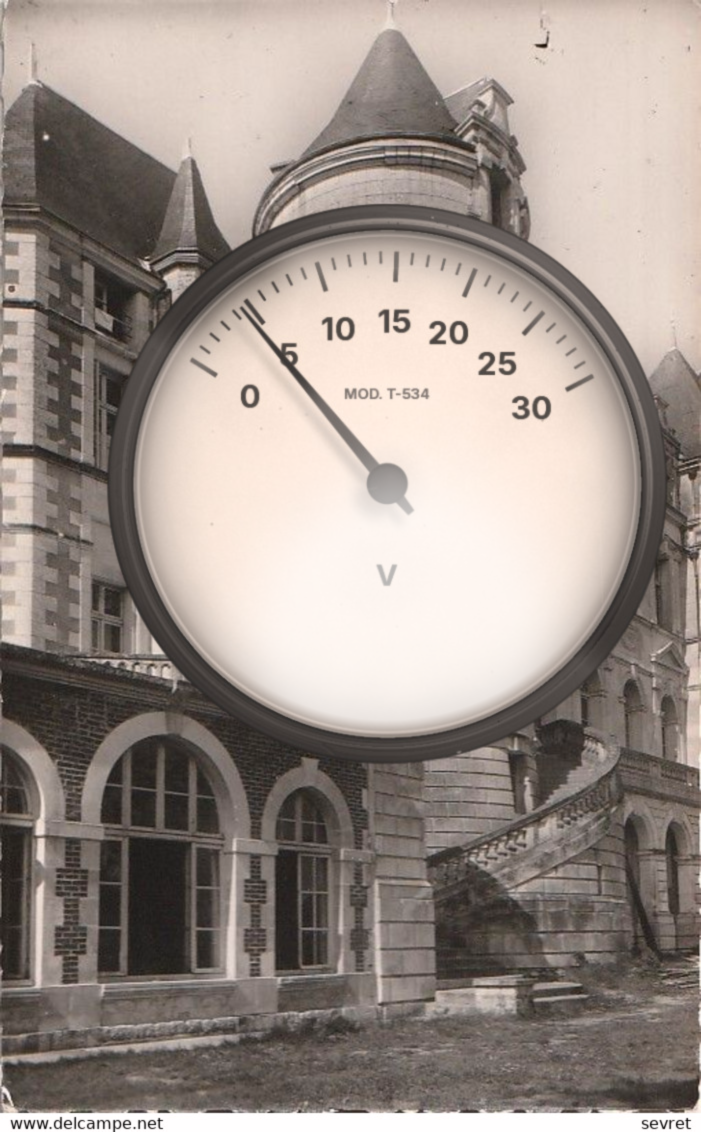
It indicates **4.5** V
